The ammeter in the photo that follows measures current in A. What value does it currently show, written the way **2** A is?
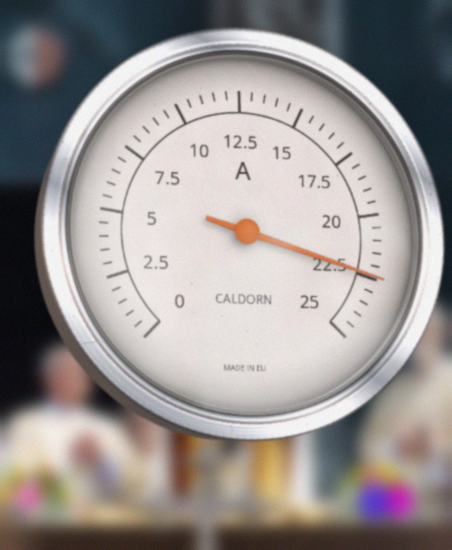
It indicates **22.5** A
